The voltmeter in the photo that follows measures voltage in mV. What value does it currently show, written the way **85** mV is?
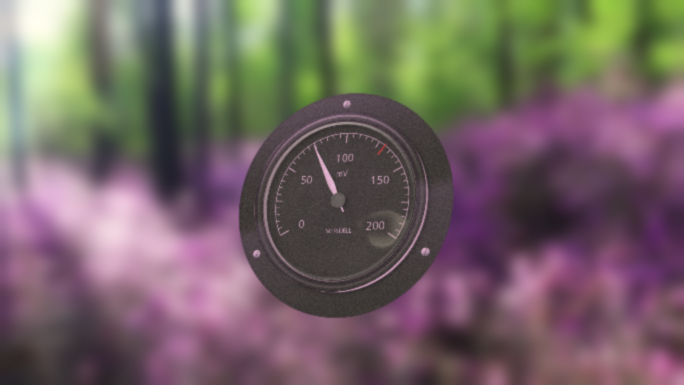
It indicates **75** mV
